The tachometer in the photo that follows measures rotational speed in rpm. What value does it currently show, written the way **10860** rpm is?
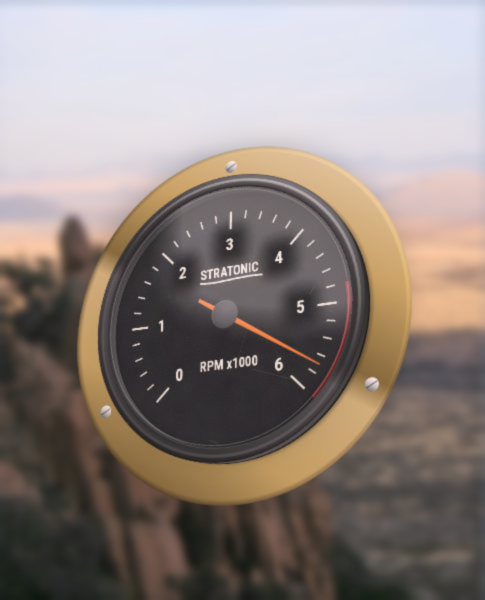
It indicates **5700** rpm
